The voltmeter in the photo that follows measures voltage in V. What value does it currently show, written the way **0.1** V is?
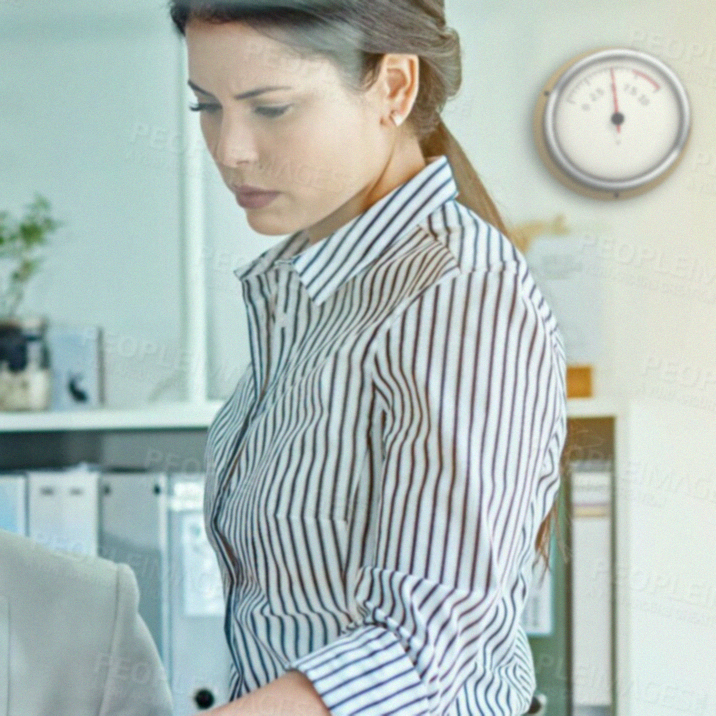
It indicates **5** V
